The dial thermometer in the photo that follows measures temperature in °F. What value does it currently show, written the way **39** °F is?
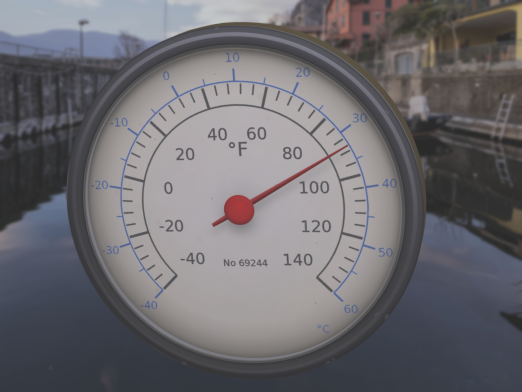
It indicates **90** °F
